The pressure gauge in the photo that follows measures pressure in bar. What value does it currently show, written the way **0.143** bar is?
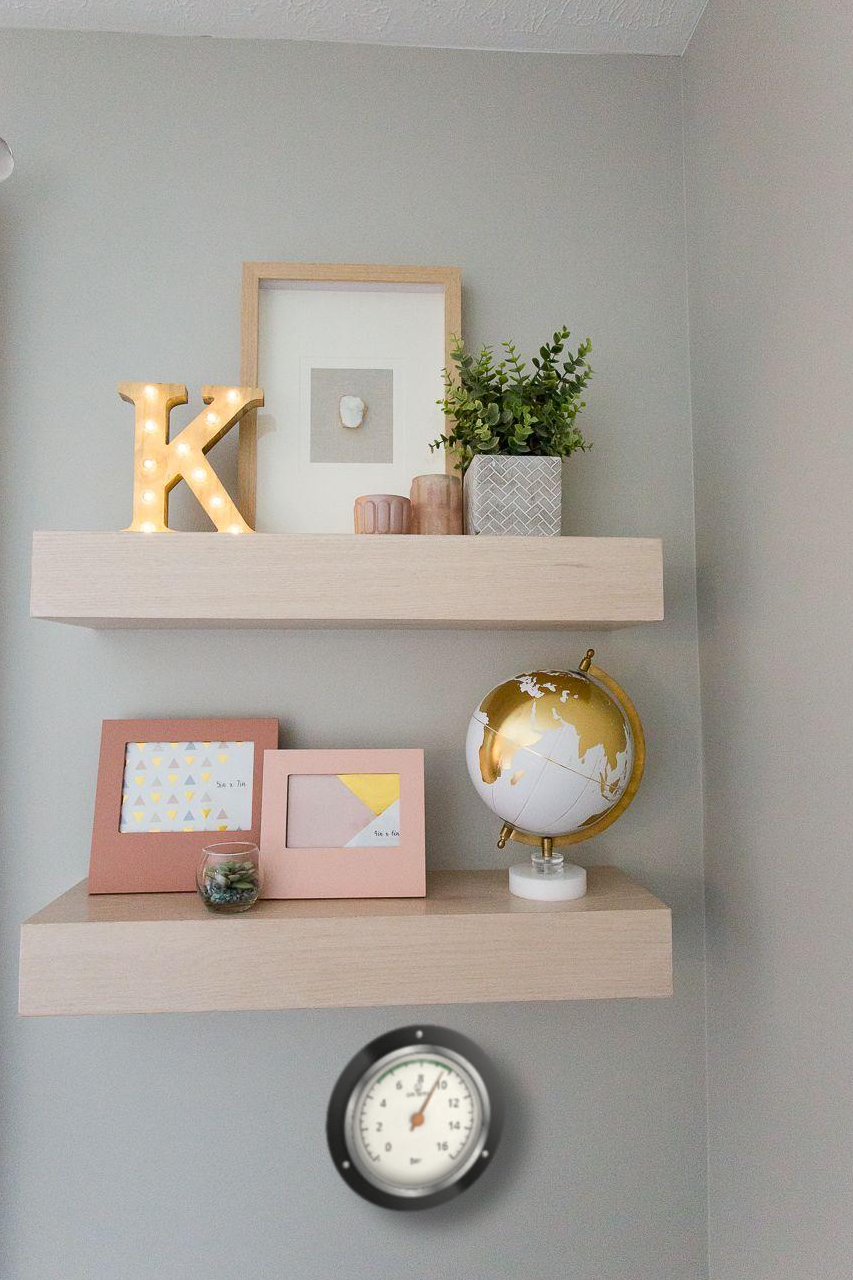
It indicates **9.5** bar
